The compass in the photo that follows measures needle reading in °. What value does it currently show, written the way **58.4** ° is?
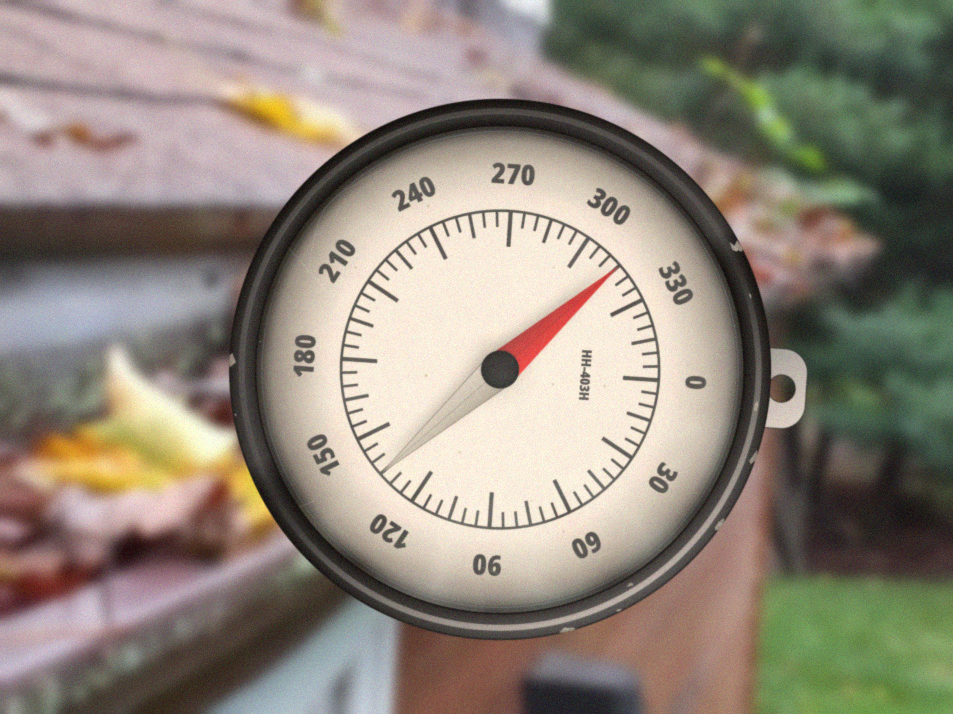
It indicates **315** °
